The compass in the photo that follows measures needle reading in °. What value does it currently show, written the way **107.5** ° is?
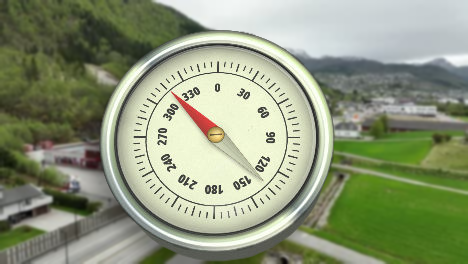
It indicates **315** °
